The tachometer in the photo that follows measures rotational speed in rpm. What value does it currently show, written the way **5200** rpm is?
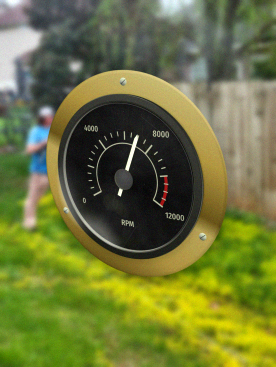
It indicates **7000** rpm
